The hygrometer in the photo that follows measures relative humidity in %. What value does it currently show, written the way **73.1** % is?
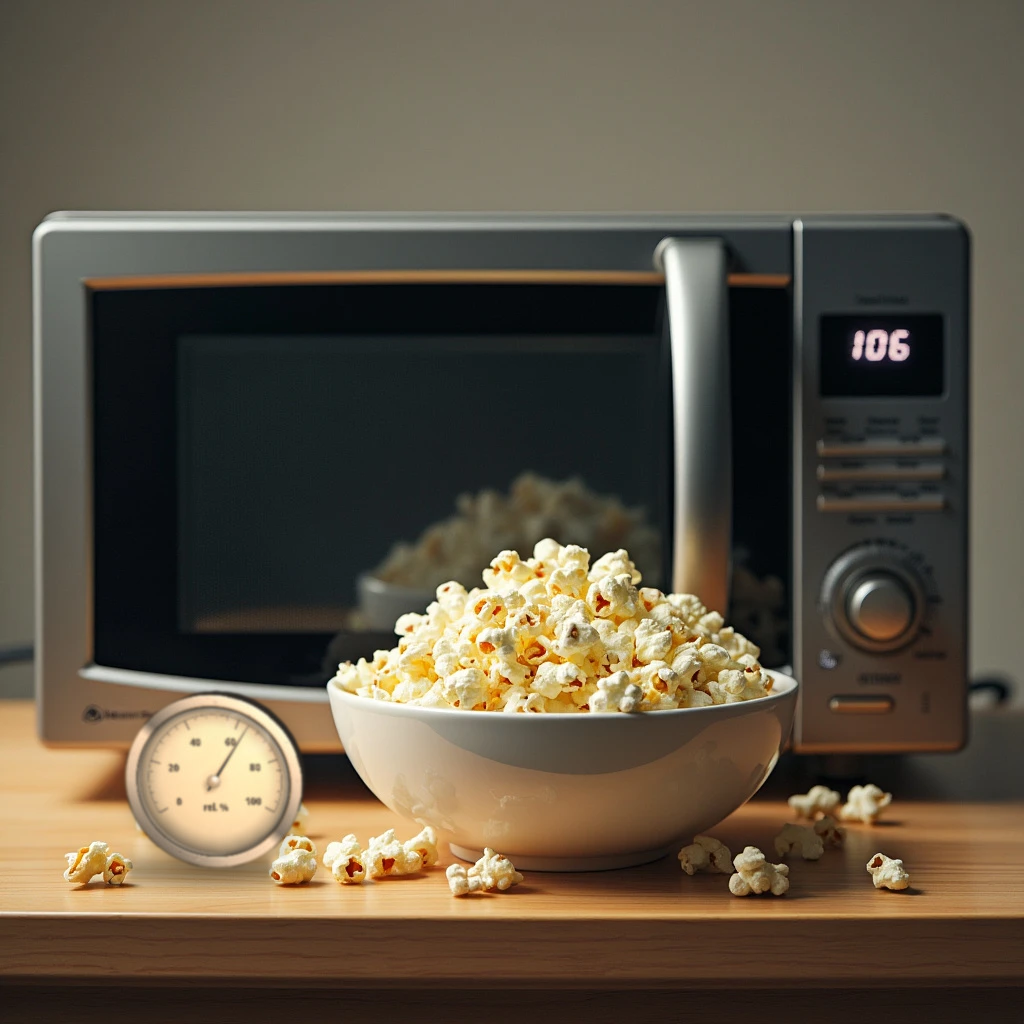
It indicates **64** %
